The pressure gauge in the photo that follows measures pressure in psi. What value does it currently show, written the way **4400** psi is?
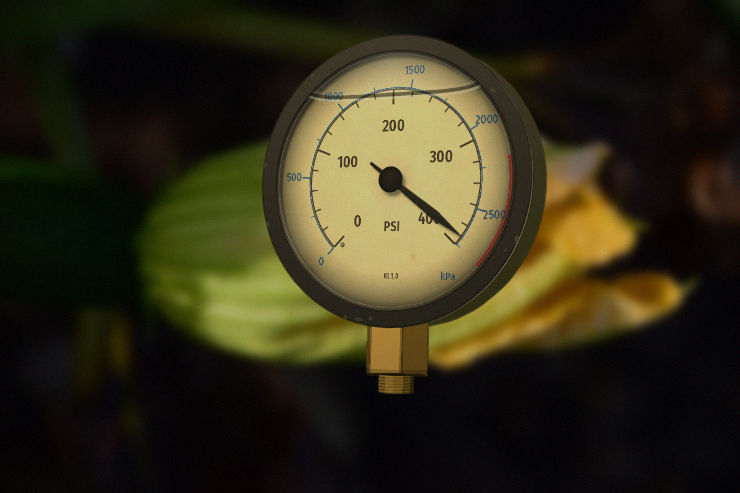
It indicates **390** psi
